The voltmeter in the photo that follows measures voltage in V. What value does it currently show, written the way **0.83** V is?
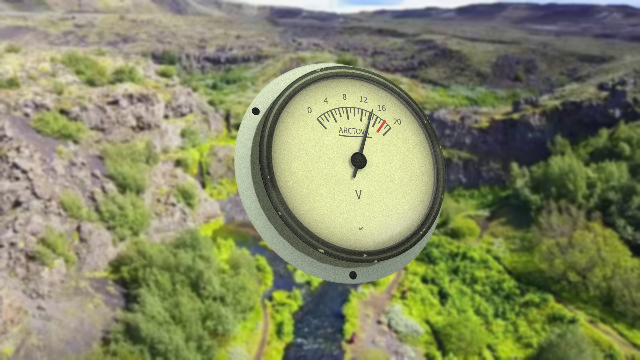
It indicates **14** V
